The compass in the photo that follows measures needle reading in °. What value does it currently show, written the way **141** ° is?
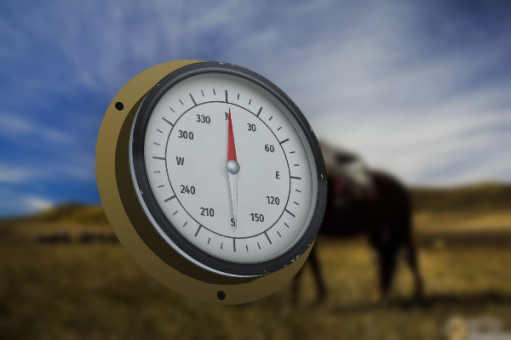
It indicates **0** °
